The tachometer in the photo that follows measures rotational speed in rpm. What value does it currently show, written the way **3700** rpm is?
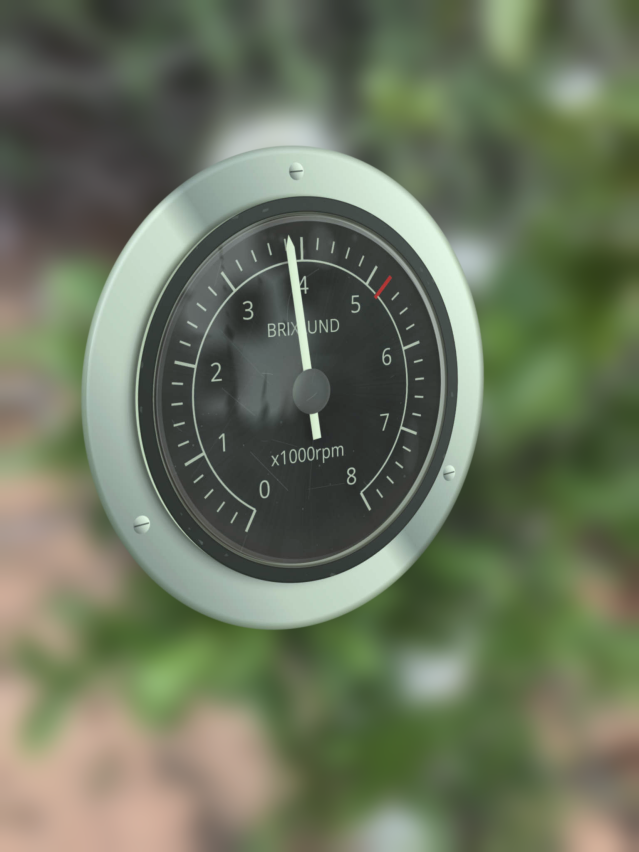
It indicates **3800** rpm
